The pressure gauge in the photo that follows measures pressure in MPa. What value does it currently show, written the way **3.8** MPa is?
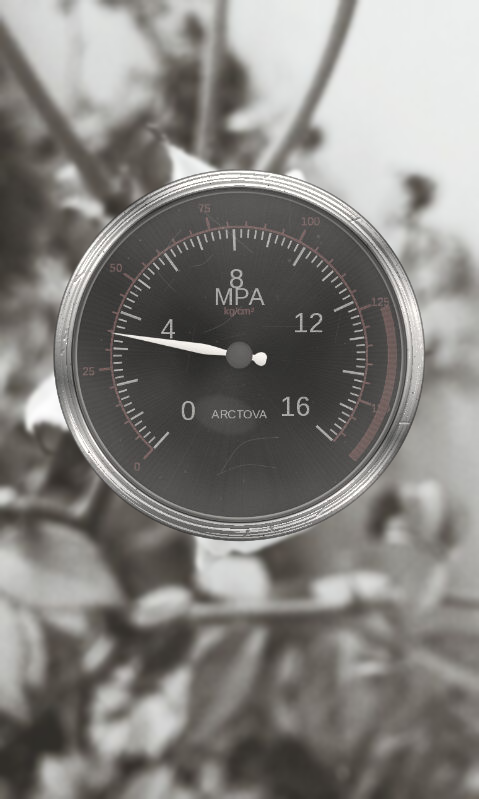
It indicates **3.4** MPa
